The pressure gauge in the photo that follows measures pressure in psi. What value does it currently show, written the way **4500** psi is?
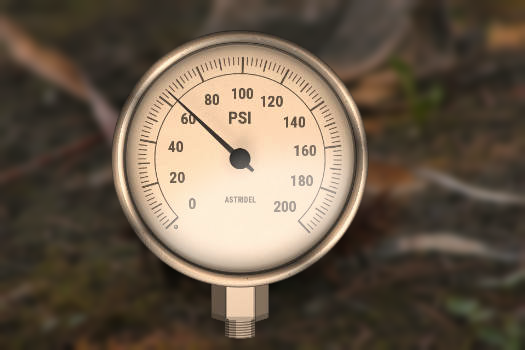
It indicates **64** psi
